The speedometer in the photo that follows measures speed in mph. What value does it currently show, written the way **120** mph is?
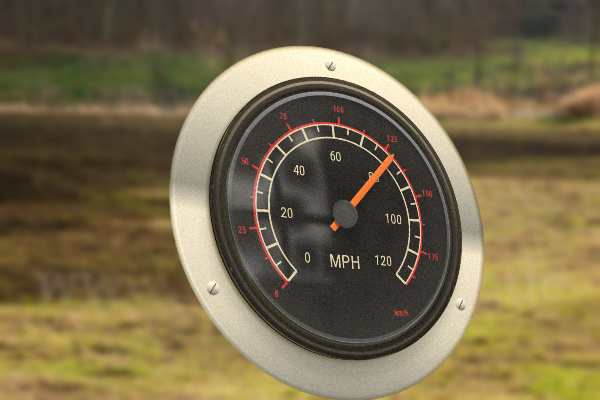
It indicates **80** mph
